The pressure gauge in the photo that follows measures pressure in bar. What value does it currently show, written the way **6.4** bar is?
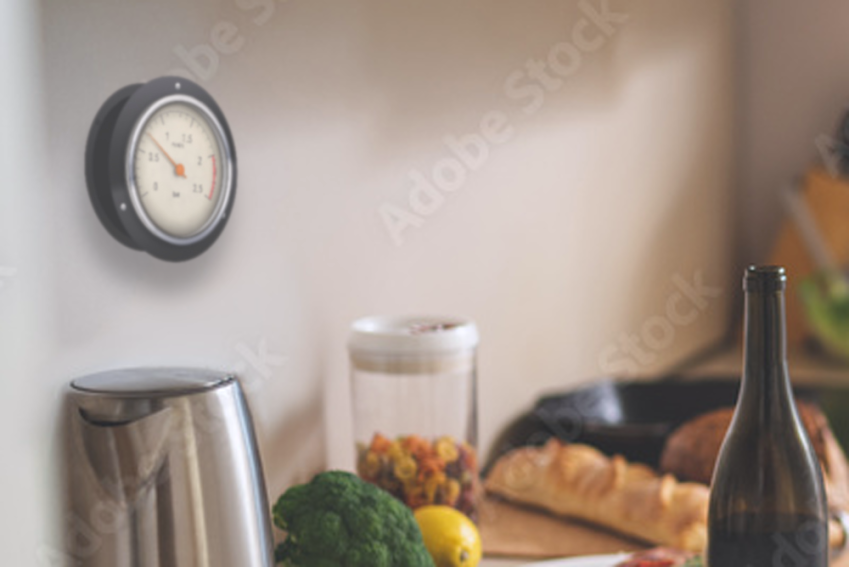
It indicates **0.7** bar
